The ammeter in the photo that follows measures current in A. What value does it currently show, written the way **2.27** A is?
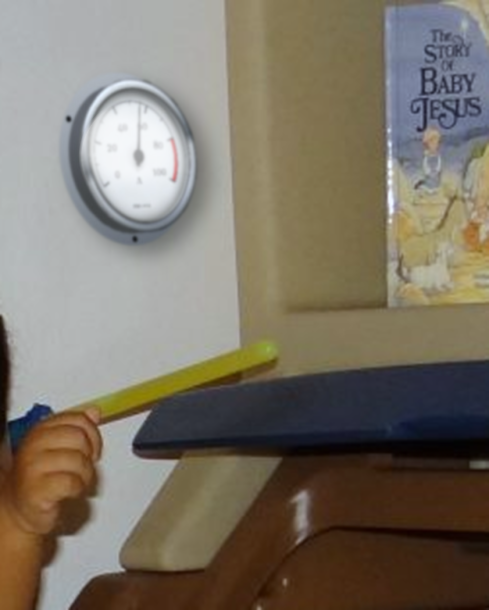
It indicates **55** A
